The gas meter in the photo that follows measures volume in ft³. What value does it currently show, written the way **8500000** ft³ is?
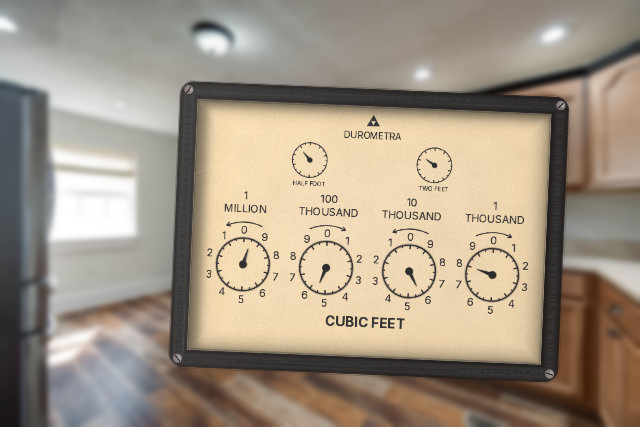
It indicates **955800** ft³
